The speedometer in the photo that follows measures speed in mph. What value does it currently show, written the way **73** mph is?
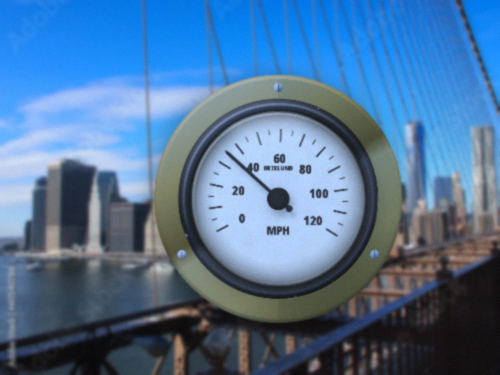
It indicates **35** mph
